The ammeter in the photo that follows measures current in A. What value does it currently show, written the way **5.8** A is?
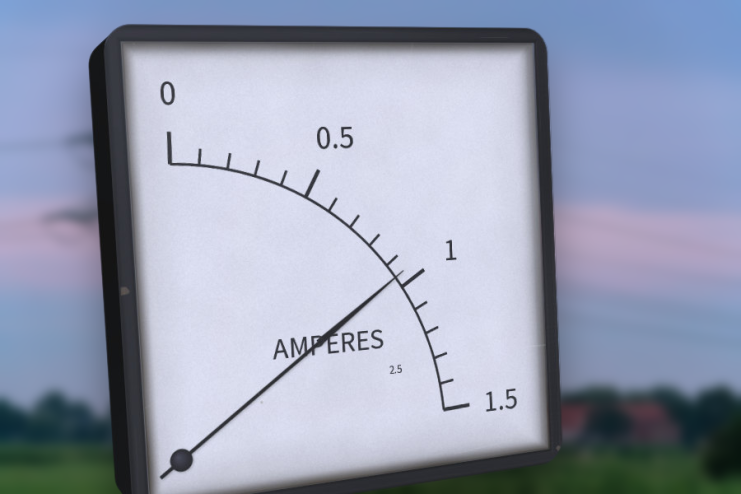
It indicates **0.95** A
